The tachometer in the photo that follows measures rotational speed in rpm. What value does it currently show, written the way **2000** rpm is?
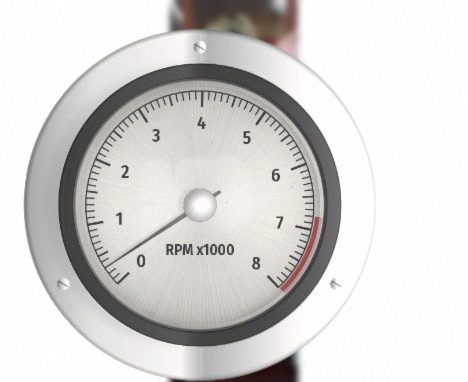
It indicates **300** rpm
